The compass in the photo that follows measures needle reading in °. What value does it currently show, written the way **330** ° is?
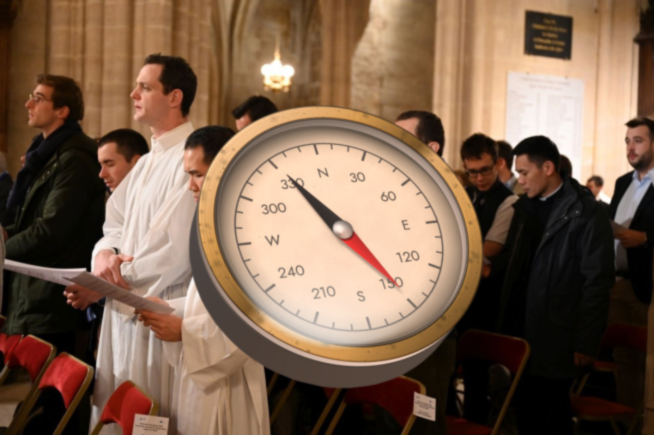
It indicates **150** °
